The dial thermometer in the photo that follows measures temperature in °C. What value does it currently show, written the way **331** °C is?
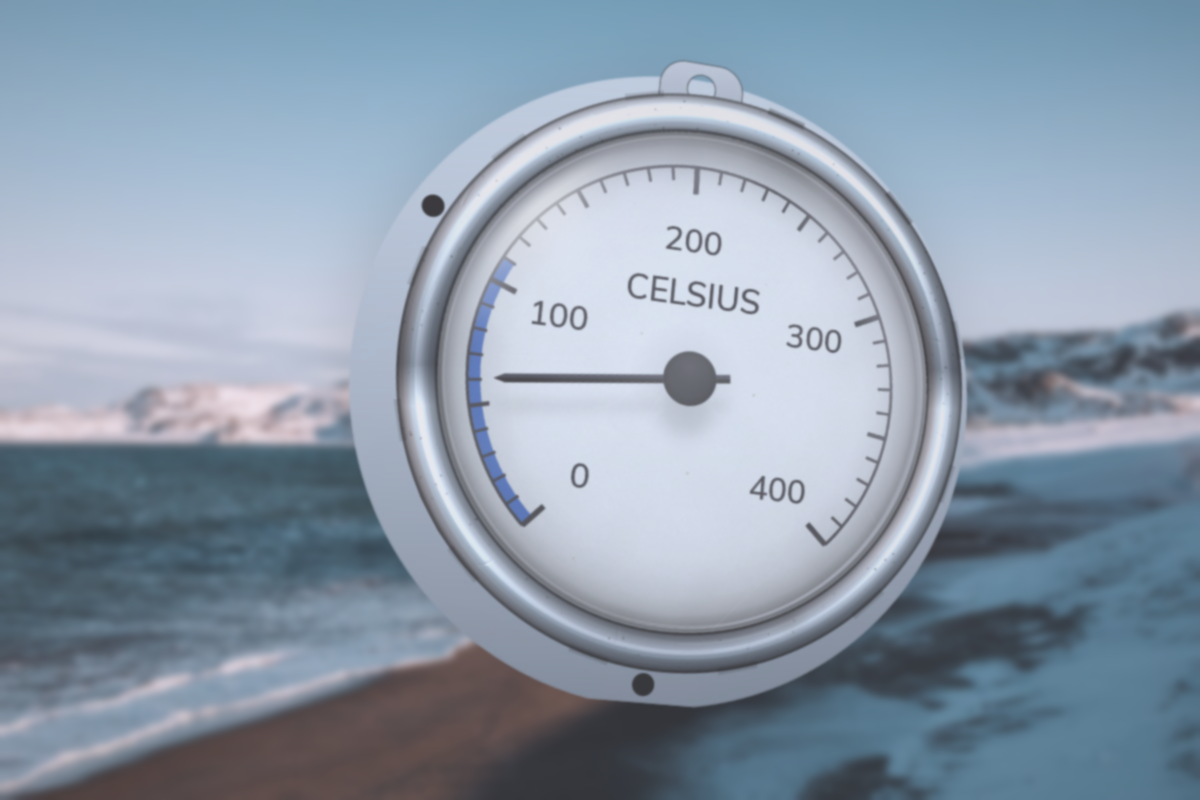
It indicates **60** °C
